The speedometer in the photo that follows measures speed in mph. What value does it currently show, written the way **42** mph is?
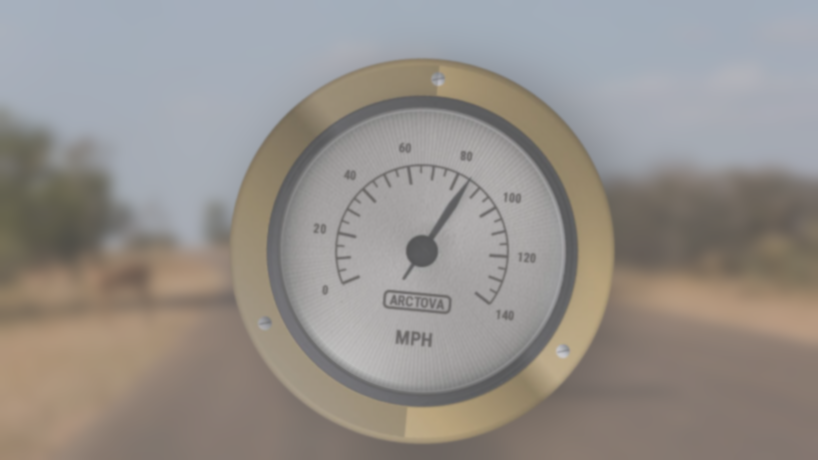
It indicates **85** mph
